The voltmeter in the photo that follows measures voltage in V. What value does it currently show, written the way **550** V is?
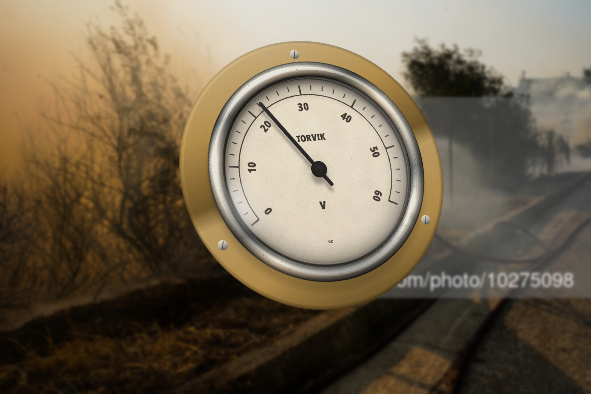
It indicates **22** V
